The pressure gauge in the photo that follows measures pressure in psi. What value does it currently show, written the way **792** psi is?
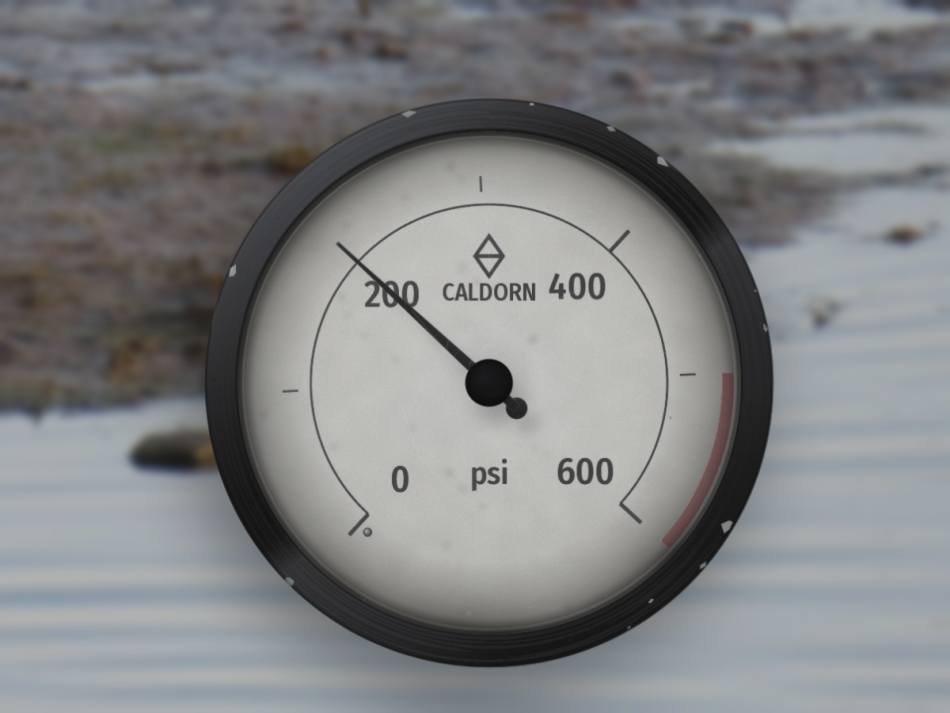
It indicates **200** psi
